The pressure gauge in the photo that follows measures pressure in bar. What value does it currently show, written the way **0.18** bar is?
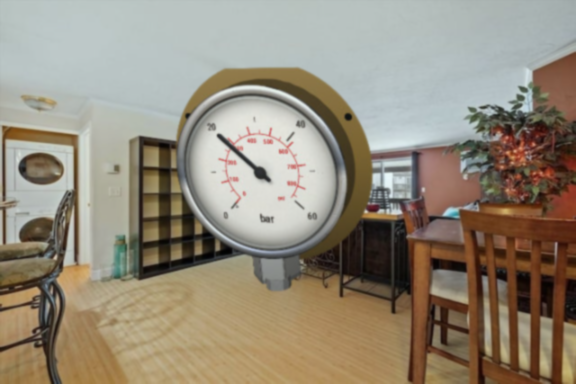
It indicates **20** bar
